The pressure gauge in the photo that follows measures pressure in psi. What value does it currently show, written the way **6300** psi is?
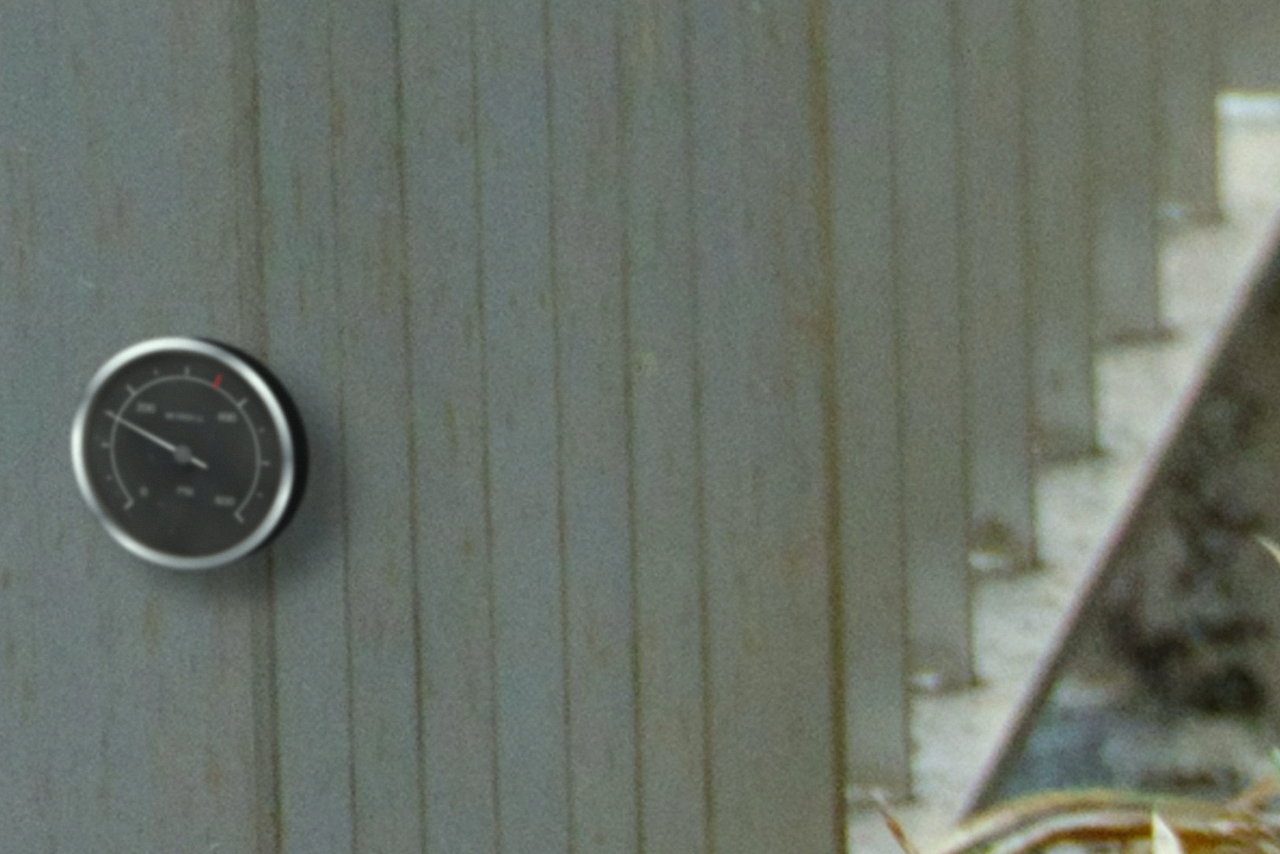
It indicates **150** psi
